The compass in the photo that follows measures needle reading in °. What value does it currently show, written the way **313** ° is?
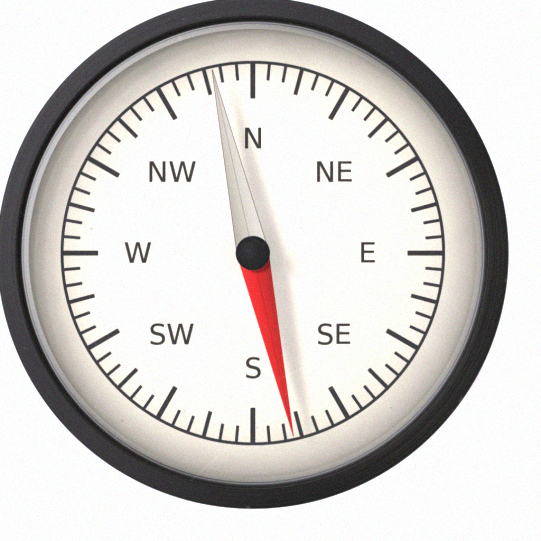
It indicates **167.5** °
